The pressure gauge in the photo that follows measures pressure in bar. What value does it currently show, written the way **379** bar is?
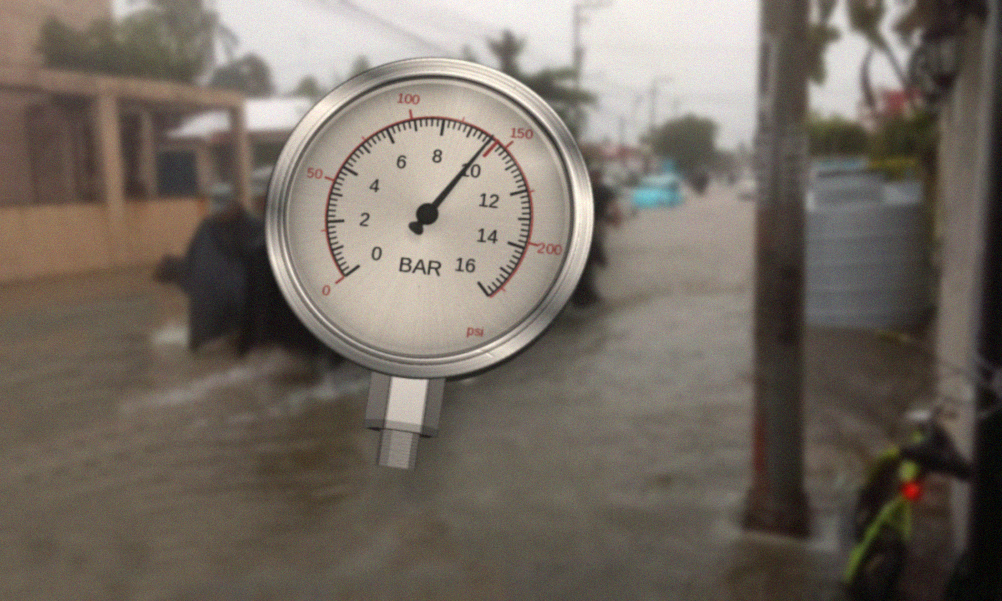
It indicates **9.8** bar
